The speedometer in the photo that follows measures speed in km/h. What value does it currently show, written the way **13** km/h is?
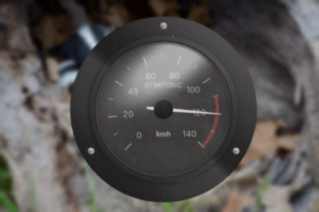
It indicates **120** km/h
